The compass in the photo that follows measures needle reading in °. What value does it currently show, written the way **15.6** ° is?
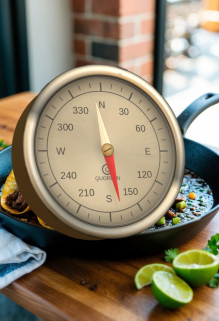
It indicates **170** °
